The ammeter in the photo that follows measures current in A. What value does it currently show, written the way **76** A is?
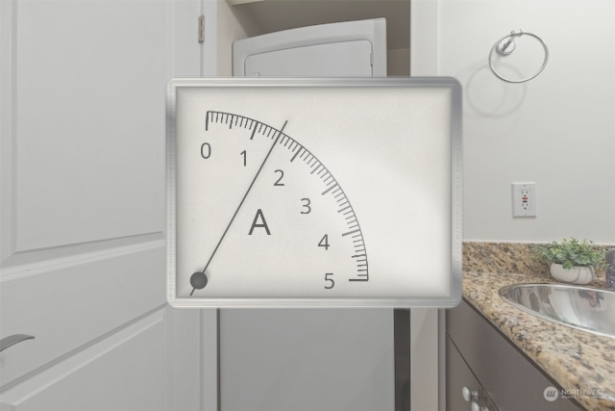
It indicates **1.5** A
